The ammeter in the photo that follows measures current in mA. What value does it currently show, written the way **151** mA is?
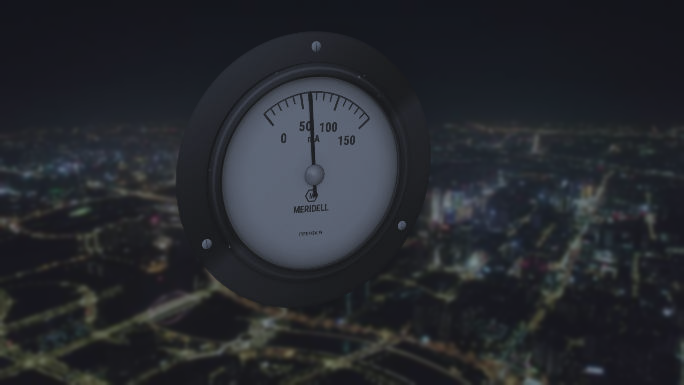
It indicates **60** mA
